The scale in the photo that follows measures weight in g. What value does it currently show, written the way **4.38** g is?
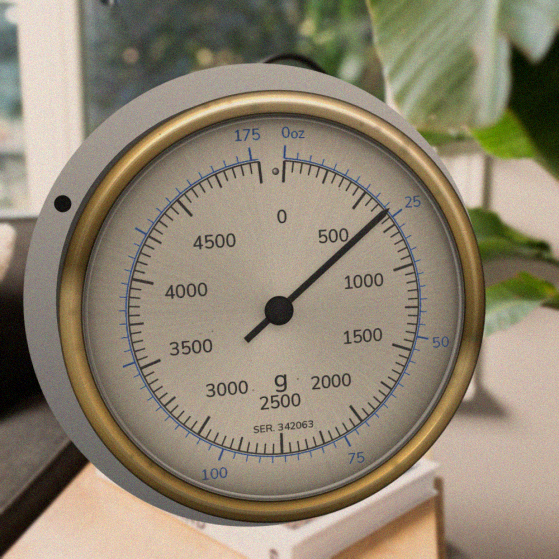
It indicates **650** g
